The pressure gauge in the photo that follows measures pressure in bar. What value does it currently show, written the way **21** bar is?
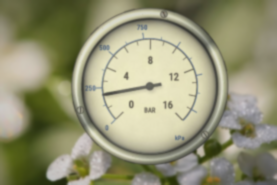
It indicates **2** bar
